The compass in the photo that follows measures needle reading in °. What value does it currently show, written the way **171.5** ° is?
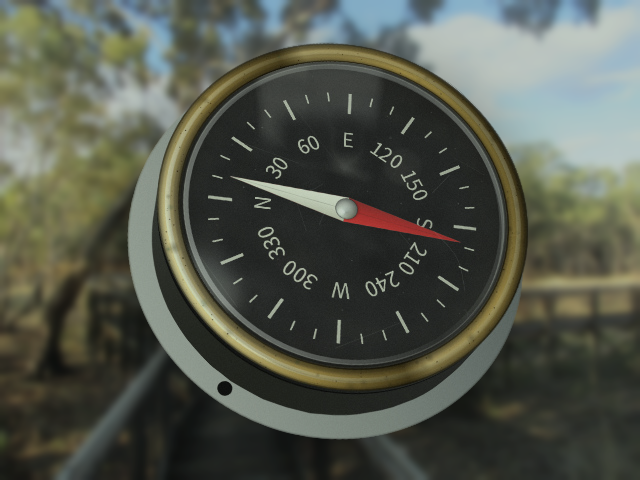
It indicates **190** °
